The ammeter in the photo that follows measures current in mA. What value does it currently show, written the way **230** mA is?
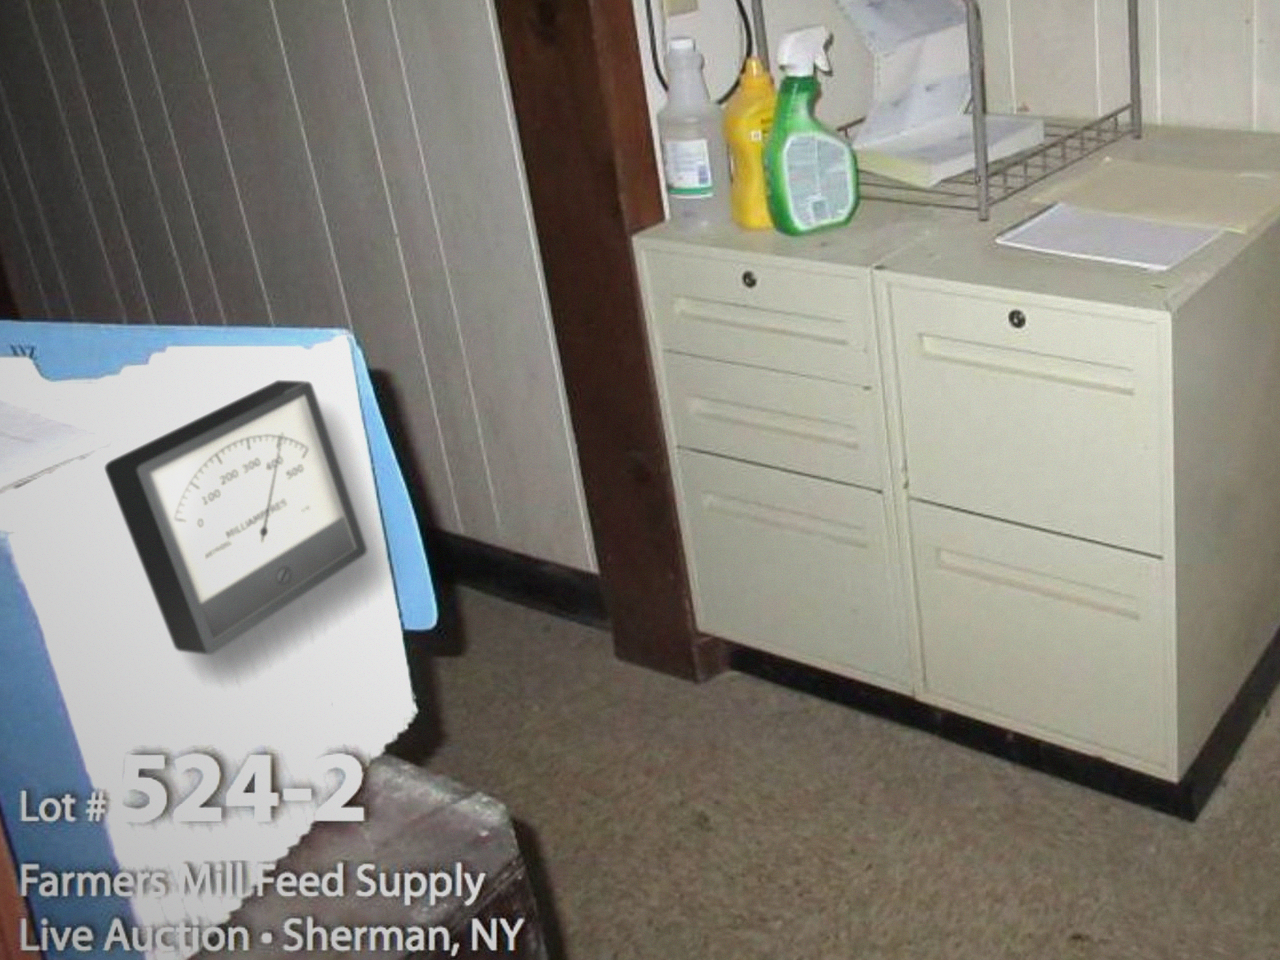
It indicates **400** mA
